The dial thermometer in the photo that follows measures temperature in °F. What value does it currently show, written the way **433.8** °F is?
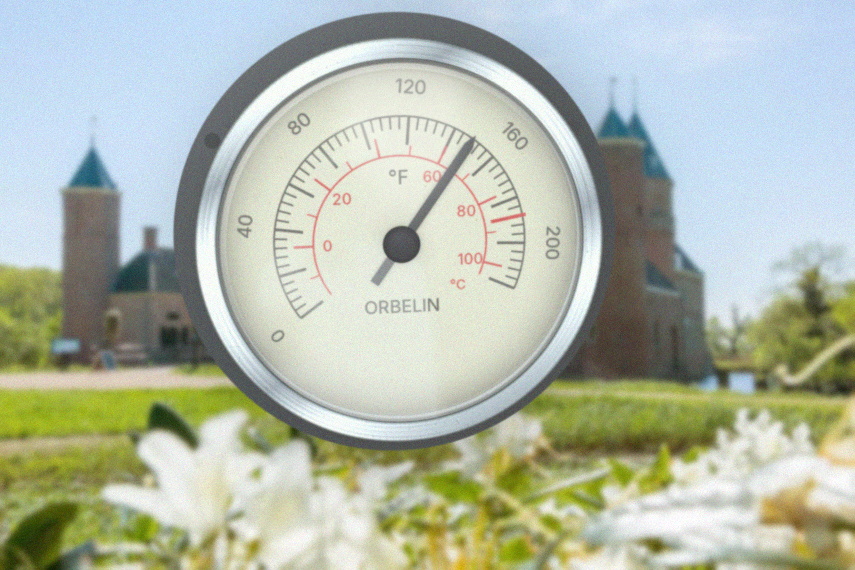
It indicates **148** °F
